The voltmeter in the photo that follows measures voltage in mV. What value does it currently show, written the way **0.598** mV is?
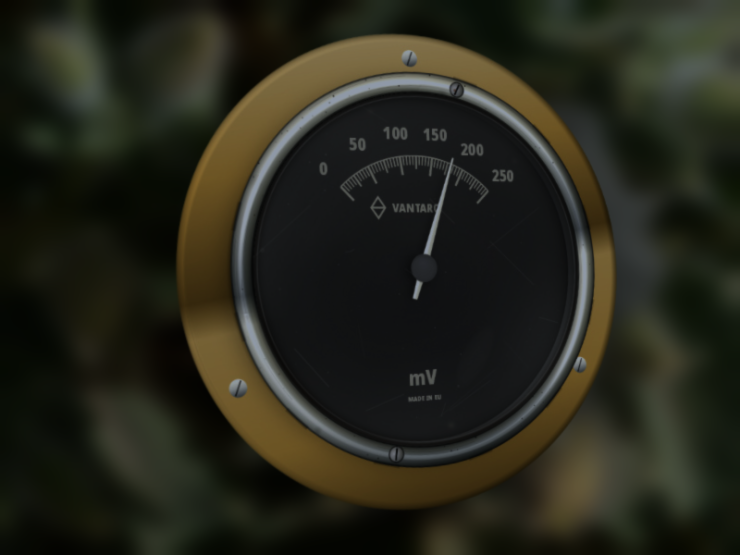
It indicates **175** mV
